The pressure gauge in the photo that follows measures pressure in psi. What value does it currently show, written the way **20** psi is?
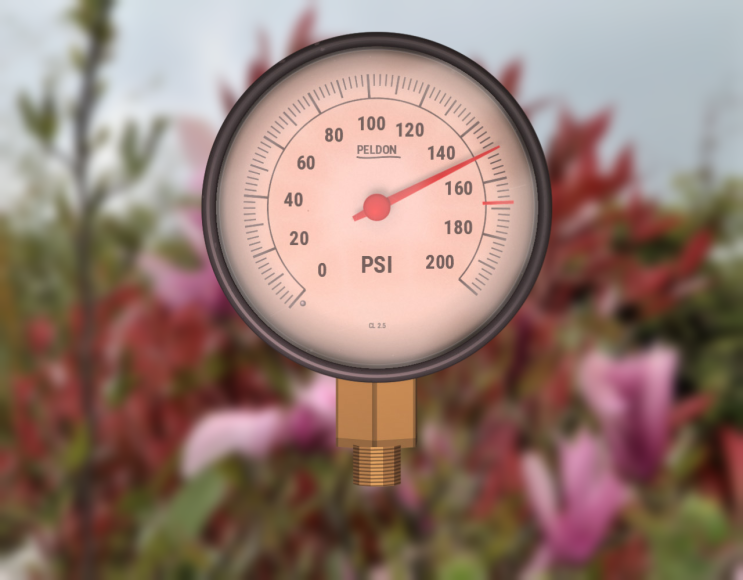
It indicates **150** psi
